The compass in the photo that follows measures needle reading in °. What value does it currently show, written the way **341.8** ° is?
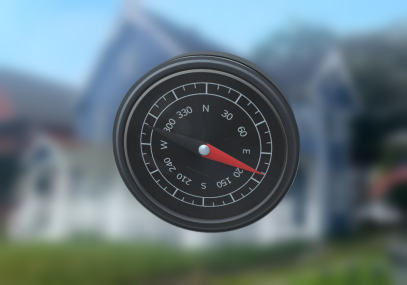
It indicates **110** °
